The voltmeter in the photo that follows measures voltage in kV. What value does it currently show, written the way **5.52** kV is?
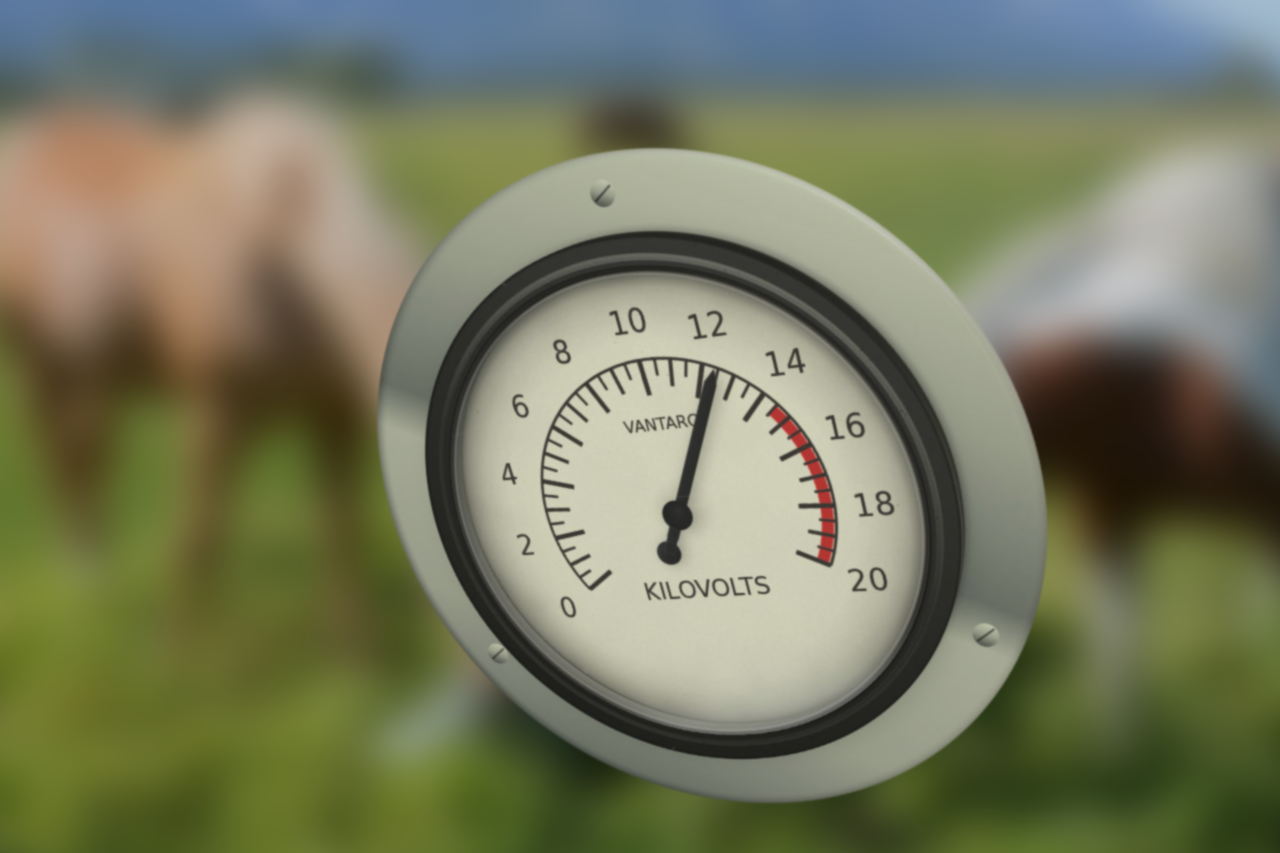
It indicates **12.5** kV
